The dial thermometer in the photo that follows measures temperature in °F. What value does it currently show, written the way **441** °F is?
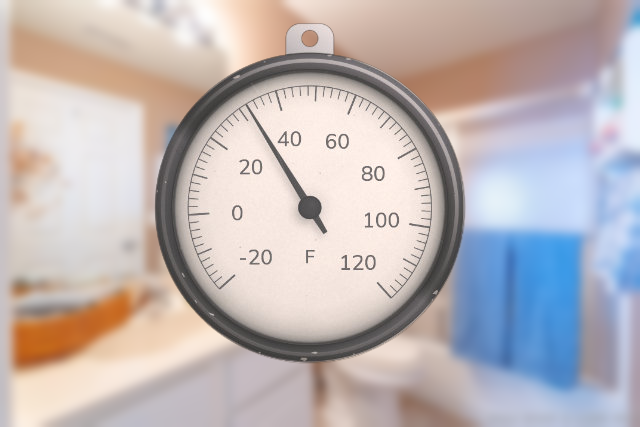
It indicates **32** °F
